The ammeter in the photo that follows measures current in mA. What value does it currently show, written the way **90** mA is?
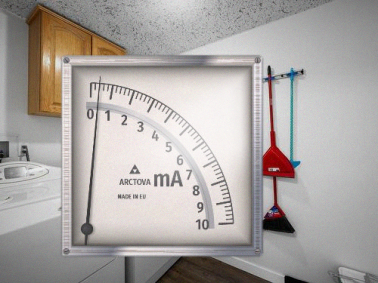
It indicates **0.4** mA
